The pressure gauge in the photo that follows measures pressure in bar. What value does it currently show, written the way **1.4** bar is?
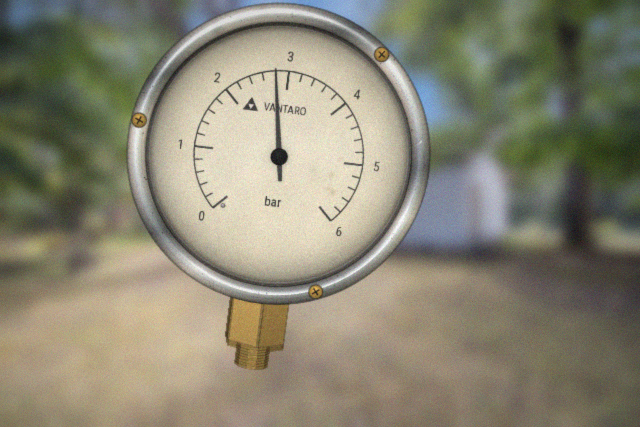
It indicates **2.8** bar
